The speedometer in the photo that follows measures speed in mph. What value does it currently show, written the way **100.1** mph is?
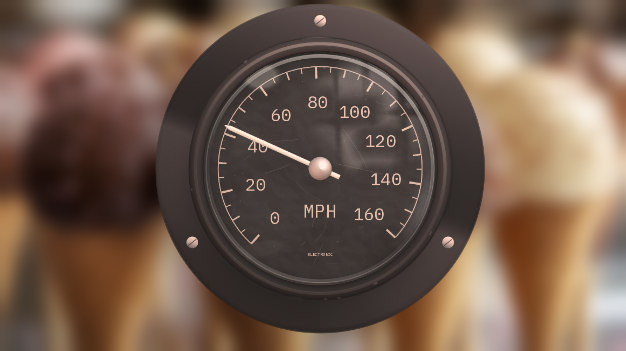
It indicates **42.5** mph
